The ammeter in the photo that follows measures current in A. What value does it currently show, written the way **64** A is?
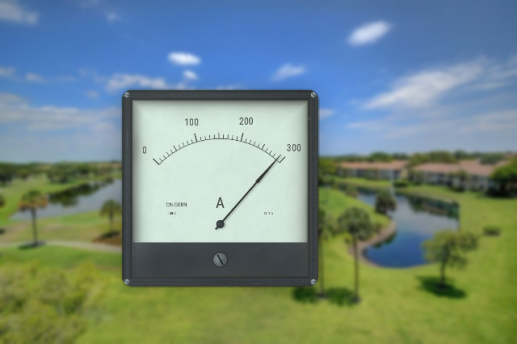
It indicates **290** A
